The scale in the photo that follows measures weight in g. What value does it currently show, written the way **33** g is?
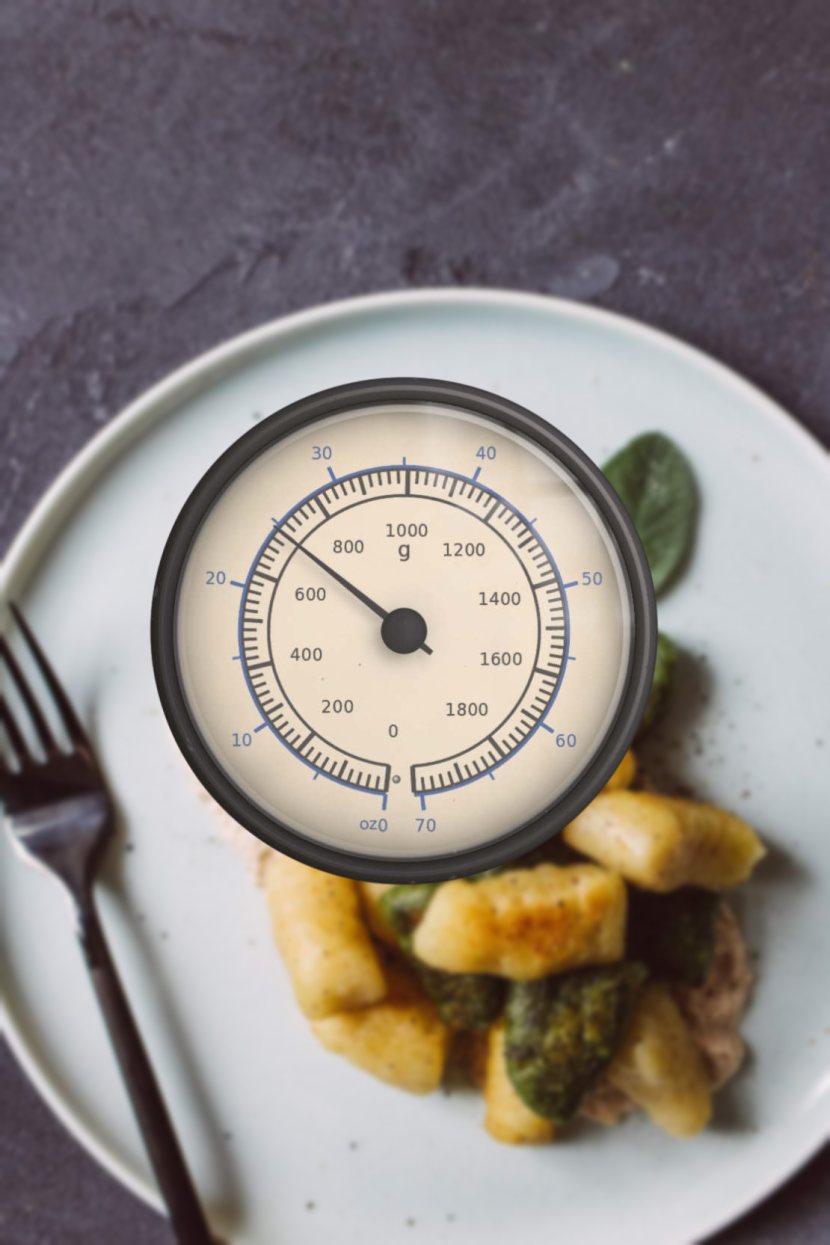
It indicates **700** g
